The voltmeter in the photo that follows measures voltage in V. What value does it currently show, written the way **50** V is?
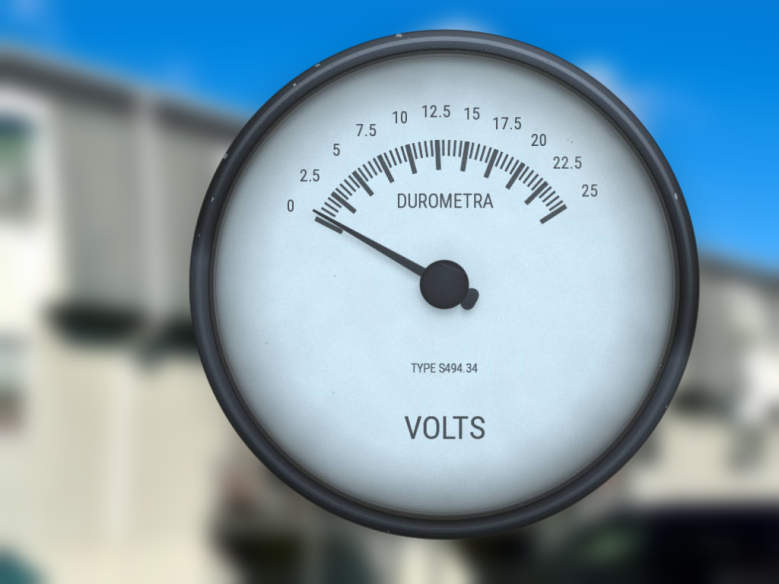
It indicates **0.5** V
